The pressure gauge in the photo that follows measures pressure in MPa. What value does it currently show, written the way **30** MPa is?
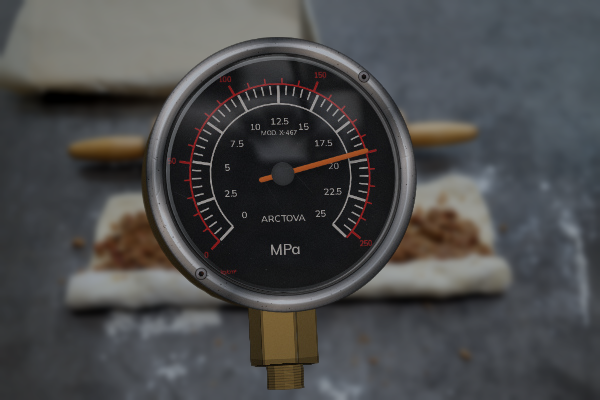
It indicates **19.5** MPa
